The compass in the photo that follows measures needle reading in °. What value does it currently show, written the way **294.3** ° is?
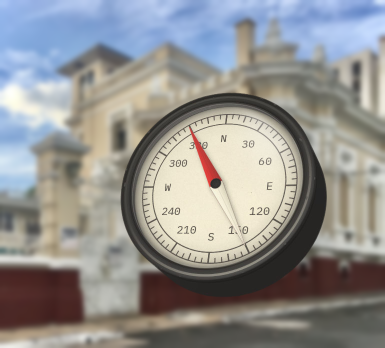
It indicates **330** °
